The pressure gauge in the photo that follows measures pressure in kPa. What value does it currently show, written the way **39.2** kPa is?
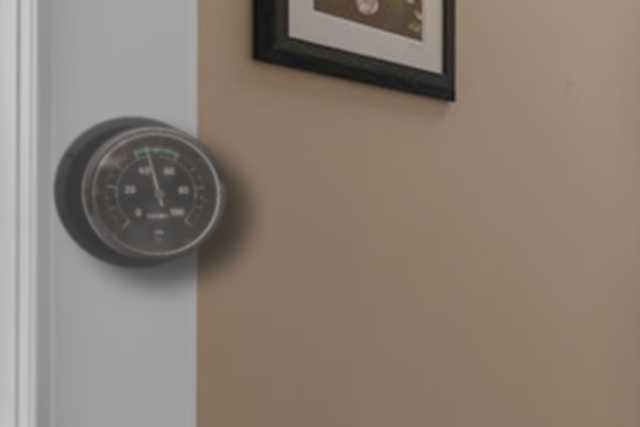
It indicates **45** kPa
